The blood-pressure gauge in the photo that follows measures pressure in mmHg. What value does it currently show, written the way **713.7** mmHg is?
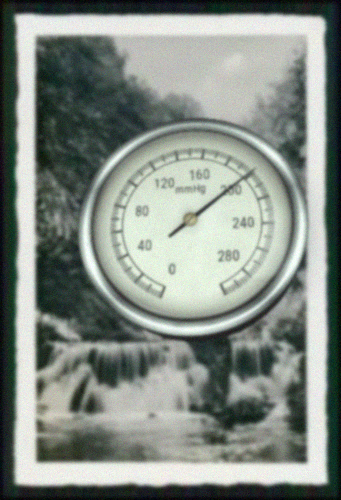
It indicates **200** mmHg
